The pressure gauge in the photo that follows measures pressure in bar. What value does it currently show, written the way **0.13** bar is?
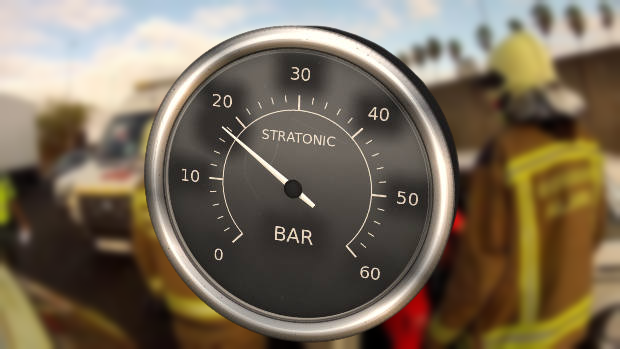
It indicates **18** bar
